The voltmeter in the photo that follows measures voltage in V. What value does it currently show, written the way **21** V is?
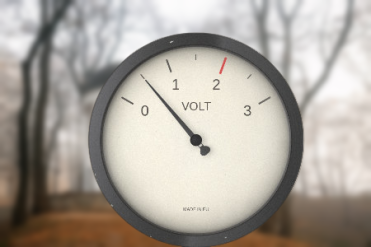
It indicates **0.5** V
